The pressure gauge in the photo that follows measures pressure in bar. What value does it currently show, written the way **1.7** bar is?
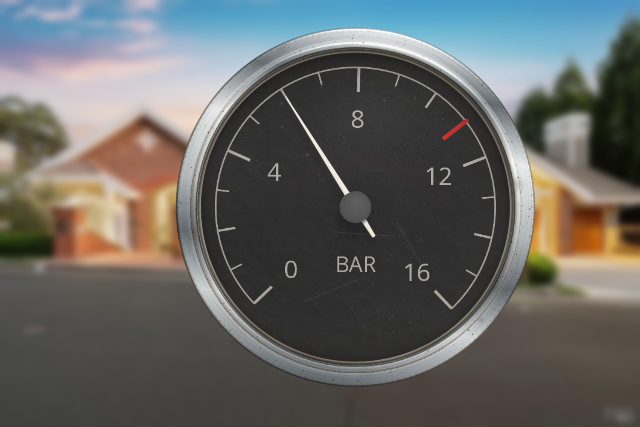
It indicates **6** bar
